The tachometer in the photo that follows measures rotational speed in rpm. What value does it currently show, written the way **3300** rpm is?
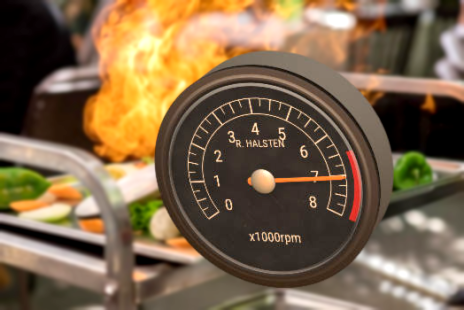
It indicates **7000** rpm
